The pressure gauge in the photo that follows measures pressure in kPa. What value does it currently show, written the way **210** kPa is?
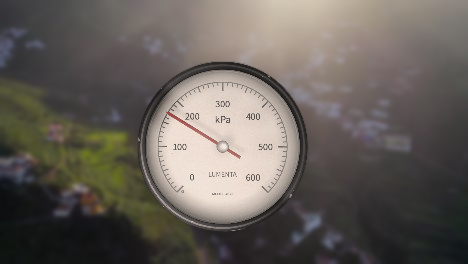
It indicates **170** kPa
